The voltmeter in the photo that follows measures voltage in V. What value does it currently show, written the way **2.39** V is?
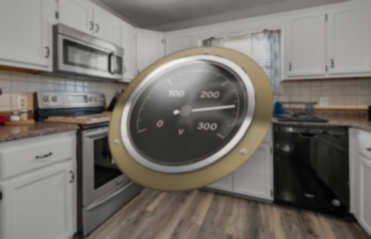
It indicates **250** V
